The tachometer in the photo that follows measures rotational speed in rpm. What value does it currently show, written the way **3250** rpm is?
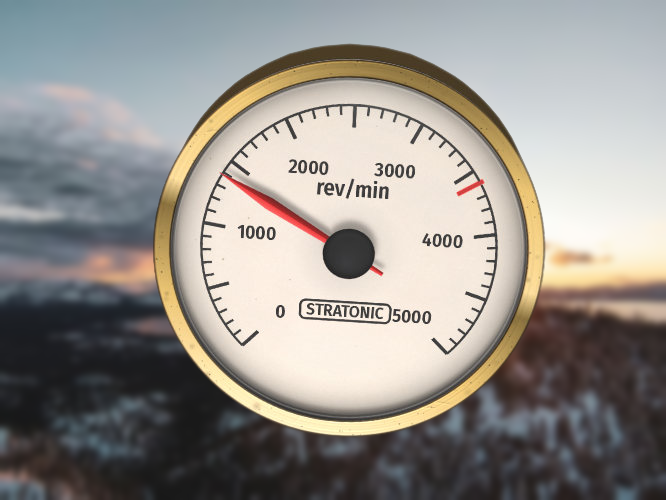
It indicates **1400** rpm
